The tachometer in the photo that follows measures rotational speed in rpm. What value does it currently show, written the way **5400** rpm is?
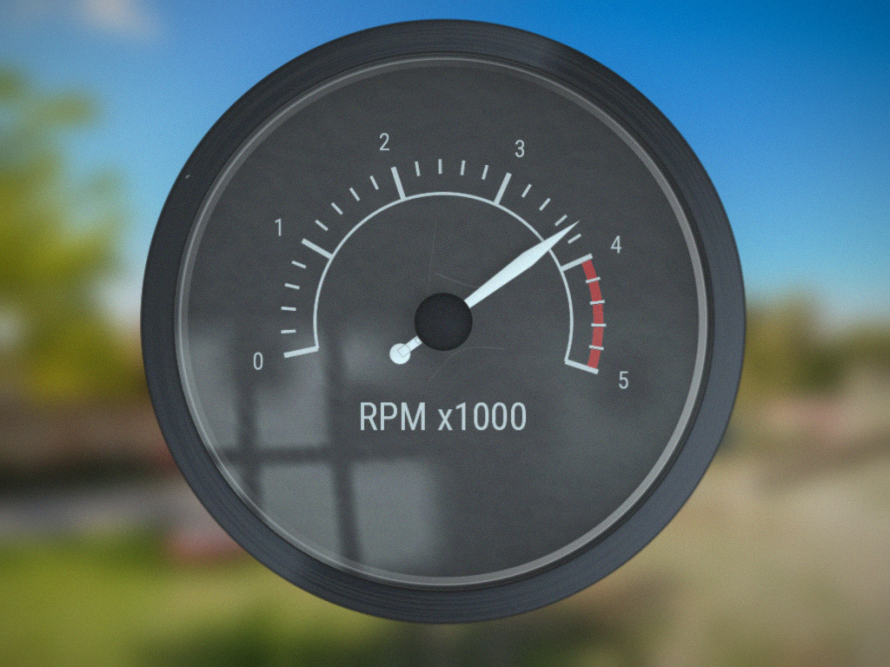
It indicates **3700** rpm
